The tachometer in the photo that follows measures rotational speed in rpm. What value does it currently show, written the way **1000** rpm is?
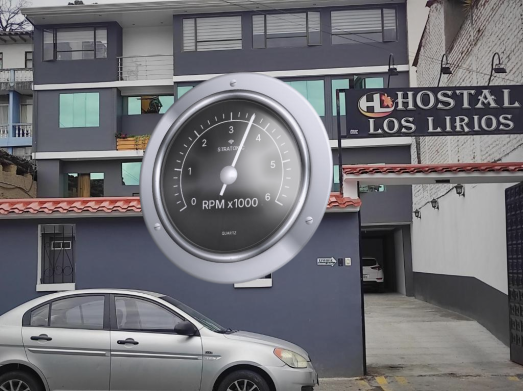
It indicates **3600** rpm
